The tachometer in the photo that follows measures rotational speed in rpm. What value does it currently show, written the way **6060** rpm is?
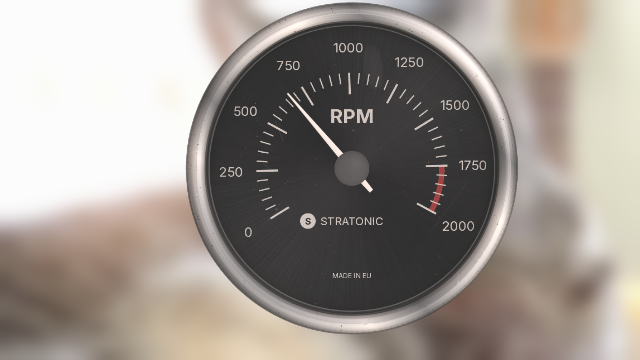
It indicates **675** rpm
